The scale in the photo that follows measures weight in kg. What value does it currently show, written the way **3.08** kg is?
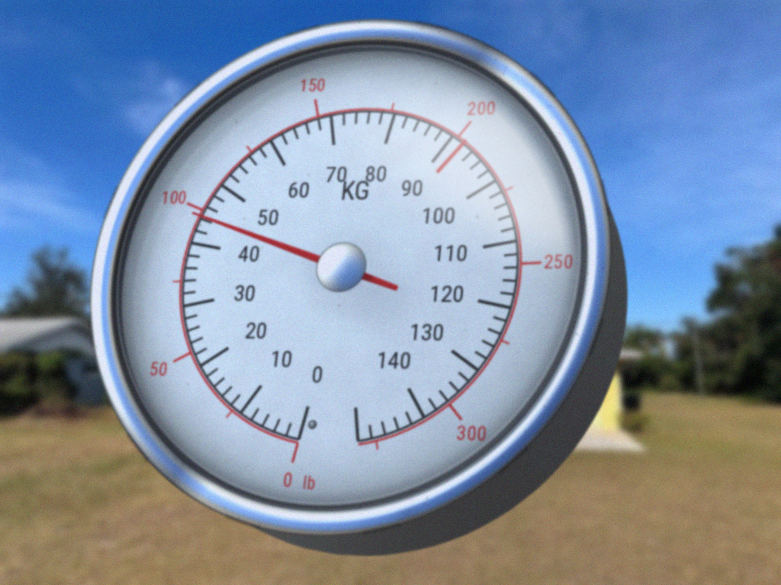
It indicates **44** kg
